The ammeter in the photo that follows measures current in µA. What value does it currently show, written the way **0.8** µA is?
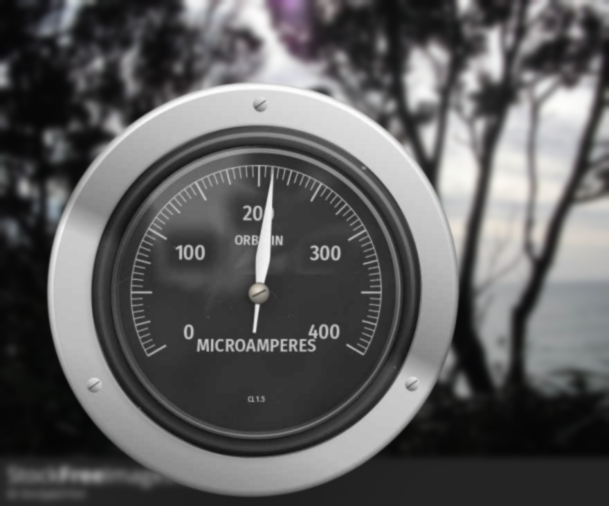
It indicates **210** µA
